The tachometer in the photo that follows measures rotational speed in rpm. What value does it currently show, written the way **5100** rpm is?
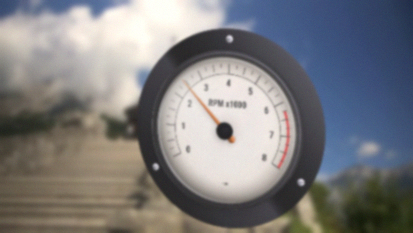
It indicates **2500** rpm
